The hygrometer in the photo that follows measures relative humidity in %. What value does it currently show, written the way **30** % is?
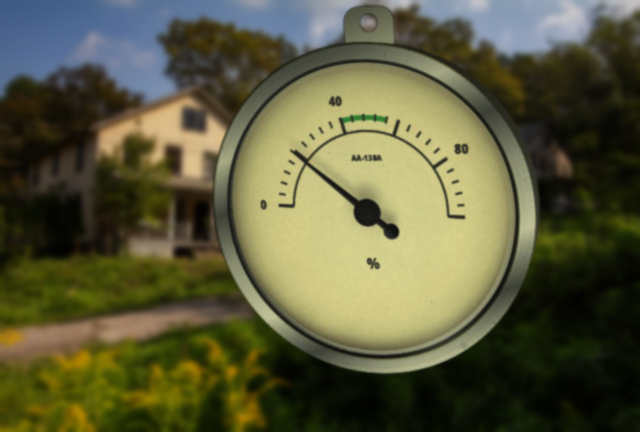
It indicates **20** %
